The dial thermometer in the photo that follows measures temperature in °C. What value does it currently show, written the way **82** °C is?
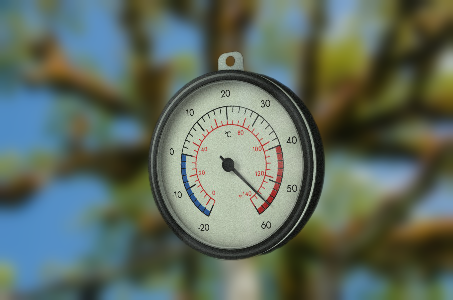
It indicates **56** °C
